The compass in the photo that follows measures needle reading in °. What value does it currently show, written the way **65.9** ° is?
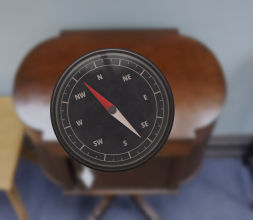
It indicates **335** °
